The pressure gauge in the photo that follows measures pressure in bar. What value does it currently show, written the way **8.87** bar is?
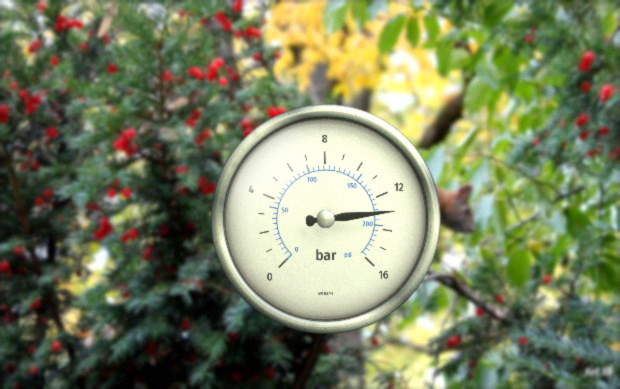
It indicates **13** bar
